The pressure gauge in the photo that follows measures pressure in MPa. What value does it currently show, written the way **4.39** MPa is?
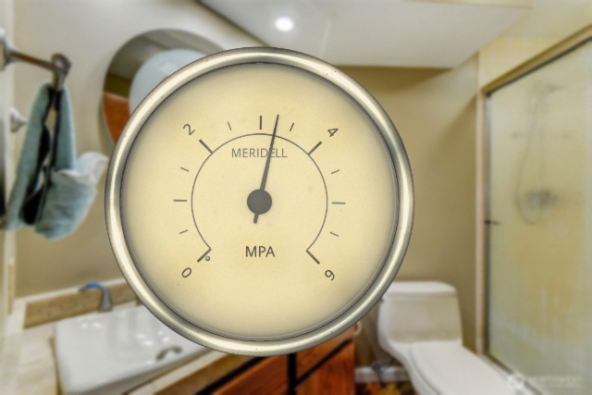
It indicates **3.25** MPa
